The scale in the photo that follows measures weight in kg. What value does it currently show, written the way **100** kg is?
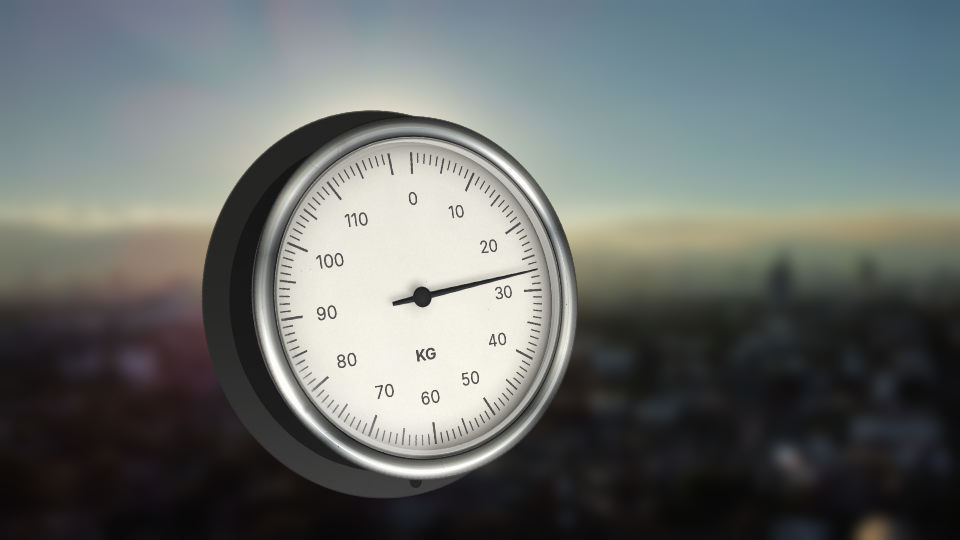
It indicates **27** kg
